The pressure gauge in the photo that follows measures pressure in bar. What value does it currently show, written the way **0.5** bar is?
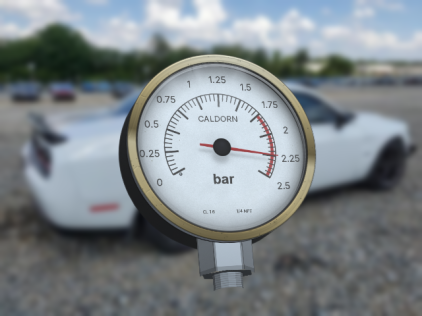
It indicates **2.25** bar
